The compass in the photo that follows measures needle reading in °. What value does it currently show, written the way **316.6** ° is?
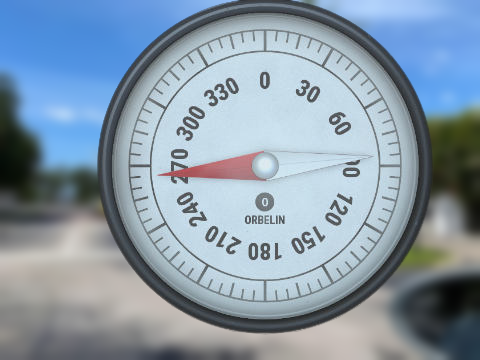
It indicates **265** °
